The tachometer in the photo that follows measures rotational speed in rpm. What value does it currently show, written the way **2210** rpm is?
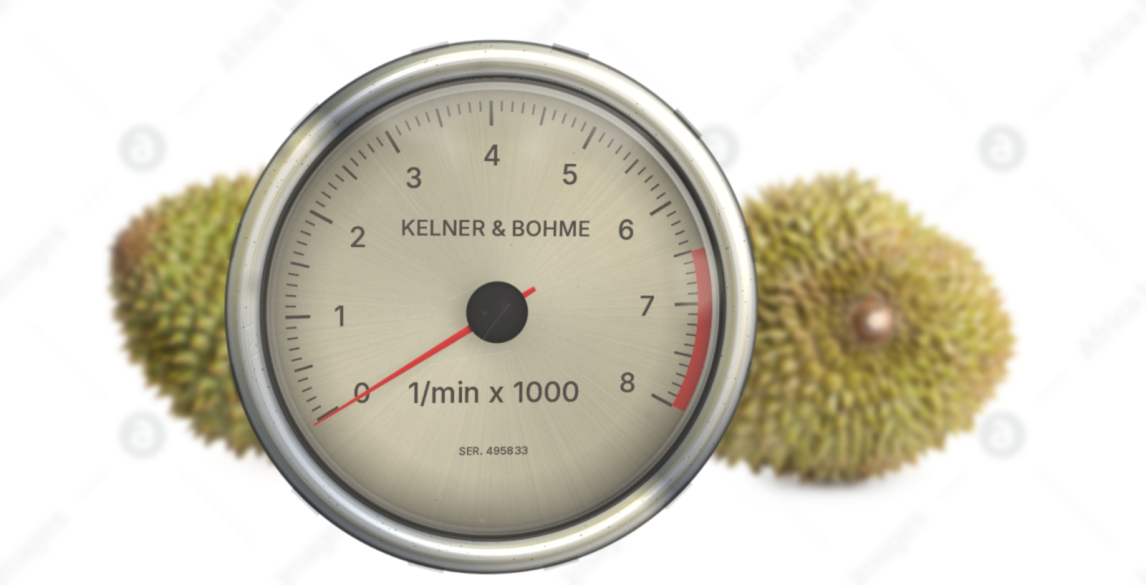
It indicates **0** rpm
